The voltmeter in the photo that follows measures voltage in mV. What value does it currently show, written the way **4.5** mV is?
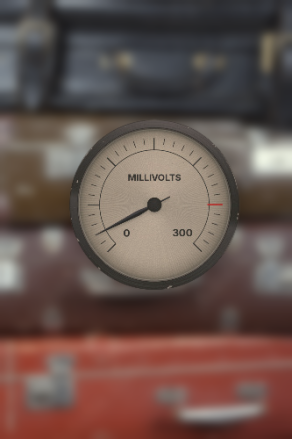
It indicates **20** mV
